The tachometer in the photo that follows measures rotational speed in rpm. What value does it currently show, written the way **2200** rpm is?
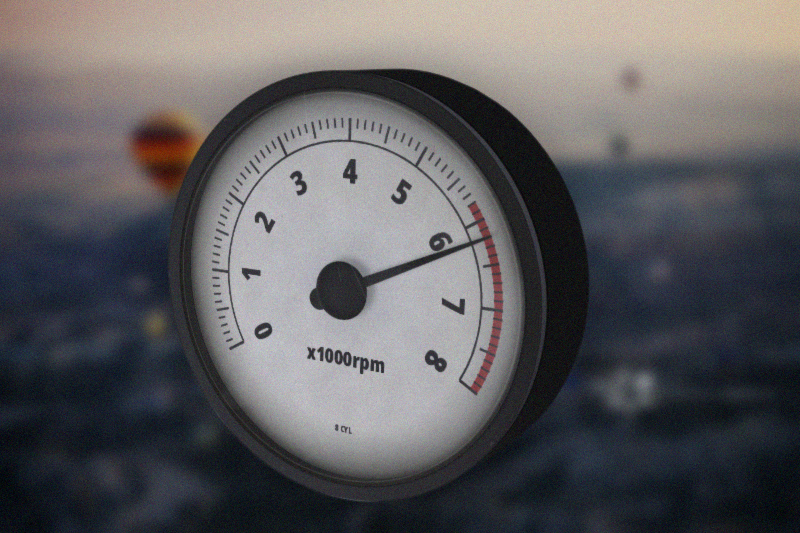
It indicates **6200** rpm
